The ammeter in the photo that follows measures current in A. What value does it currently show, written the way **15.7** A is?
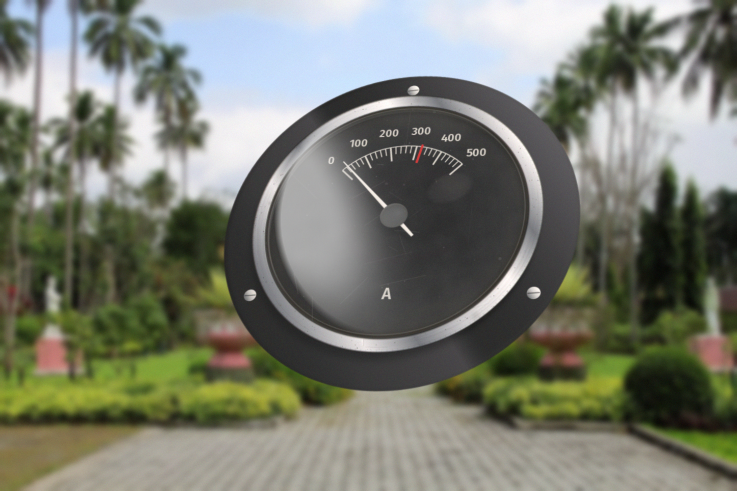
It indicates **20** A
